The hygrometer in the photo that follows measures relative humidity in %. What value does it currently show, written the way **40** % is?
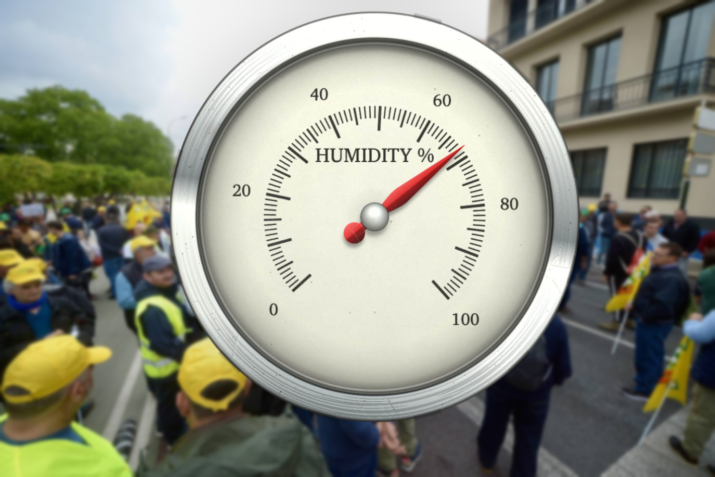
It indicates **68** %
